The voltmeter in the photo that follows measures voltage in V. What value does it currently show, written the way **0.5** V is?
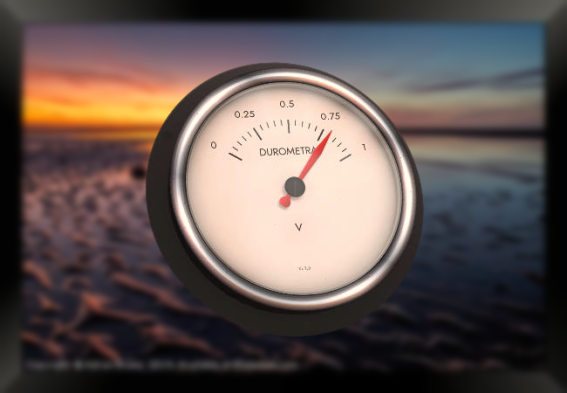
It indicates **0.8** V
